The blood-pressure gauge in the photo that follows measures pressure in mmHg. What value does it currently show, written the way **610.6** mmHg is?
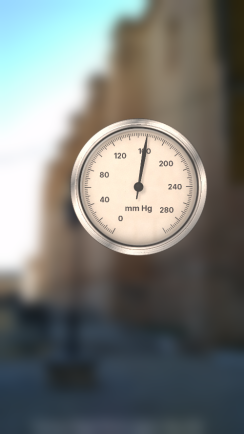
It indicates **160** mmHg
